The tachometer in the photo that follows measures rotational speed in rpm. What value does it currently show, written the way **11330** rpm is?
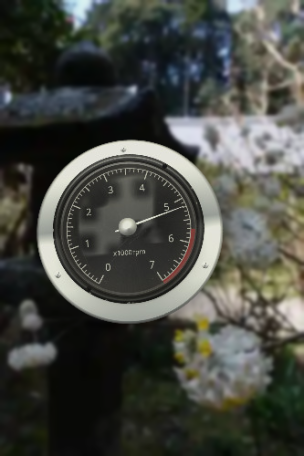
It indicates **5200** rpm
